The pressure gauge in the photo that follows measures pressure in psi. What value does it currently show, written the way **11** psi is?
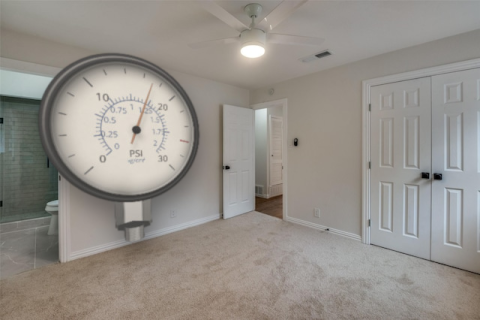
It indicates **17** psi
